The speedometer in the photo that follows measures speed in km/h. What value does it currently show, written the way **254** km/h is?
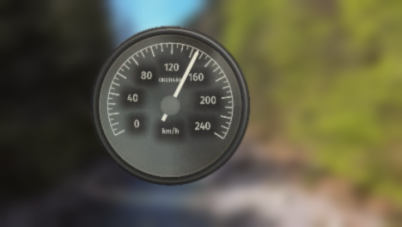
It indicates **145** km/h
